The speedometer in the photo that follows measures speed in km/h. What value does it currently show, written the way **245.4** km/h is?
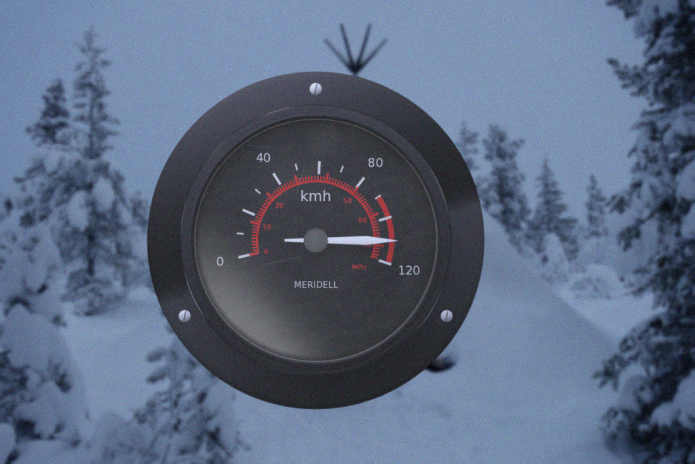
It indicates **110** km/h
